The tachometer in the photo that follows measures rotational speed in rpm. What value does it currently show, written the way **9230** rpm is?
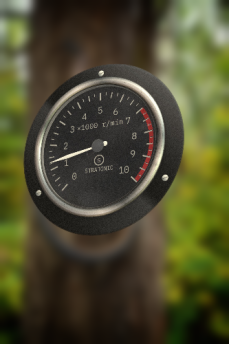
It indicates **1250** rpm
